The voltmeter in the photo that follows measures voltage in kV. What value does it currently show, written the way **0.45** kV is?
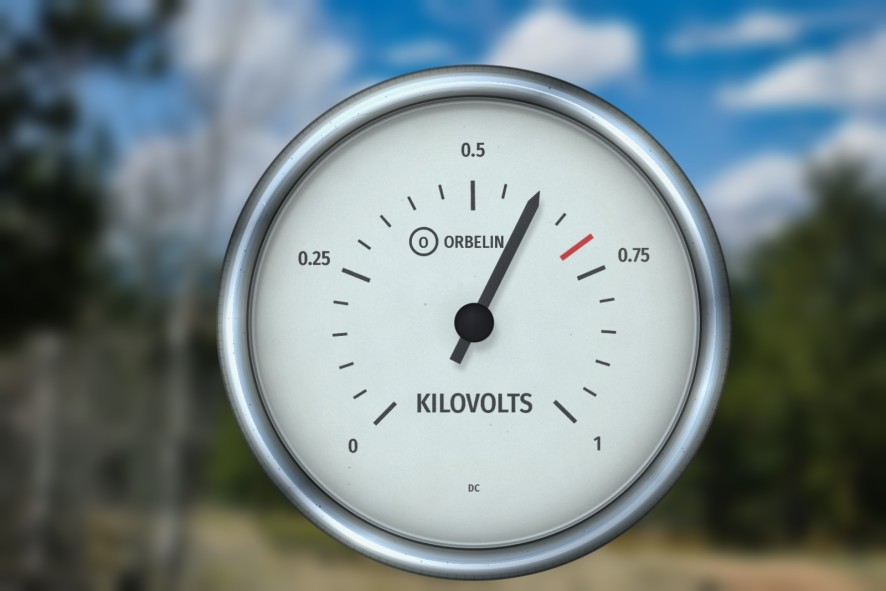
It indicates **0.6** kV
